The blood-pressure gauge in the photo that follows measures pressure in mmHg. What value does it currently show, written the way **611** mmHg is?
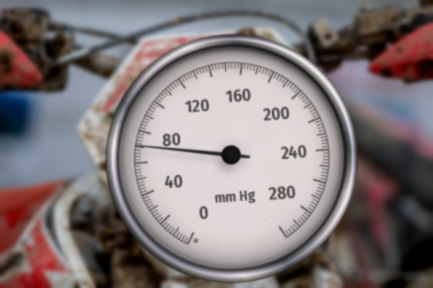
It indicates **70** mmHg
